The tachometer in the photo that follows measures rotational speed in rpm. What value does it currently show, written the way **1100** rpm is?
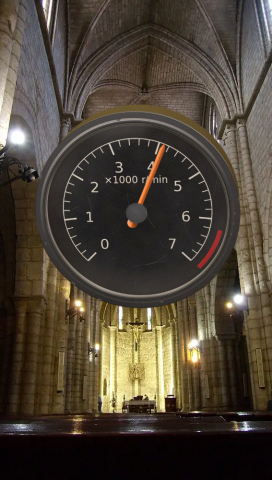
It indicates **4100** rpm
